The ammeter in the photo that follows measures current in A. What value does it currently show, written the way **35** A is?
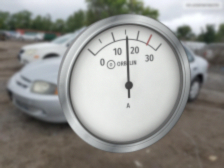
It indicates **15** A
